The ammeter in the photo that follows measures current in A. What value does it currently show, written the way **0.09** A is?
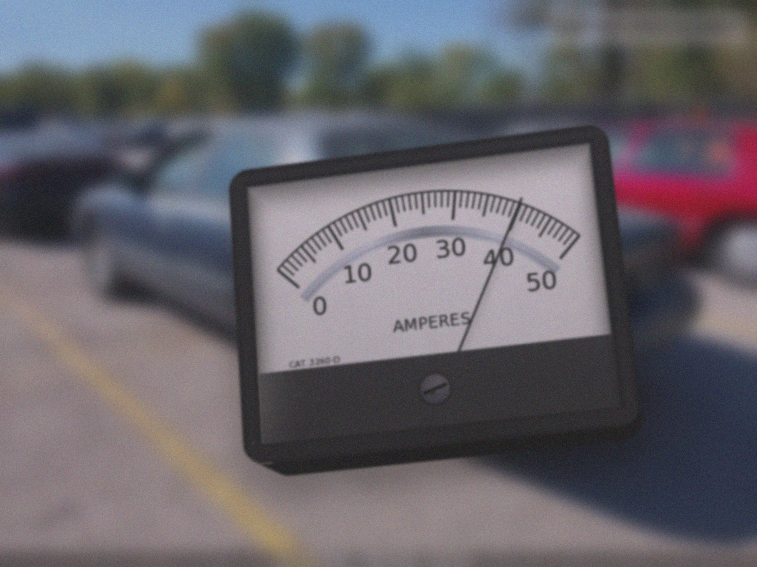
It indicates **40** A
